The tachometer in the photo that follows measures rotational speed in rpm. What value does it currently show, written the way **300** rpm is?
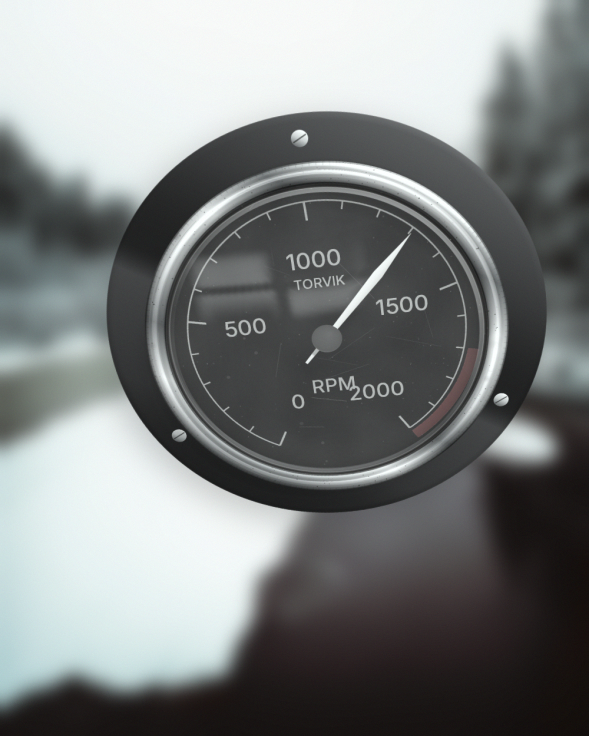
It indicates **1300** rpm
